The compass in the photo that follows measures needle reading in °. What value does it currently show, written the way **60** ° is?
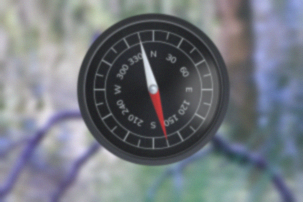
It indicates **165** °
